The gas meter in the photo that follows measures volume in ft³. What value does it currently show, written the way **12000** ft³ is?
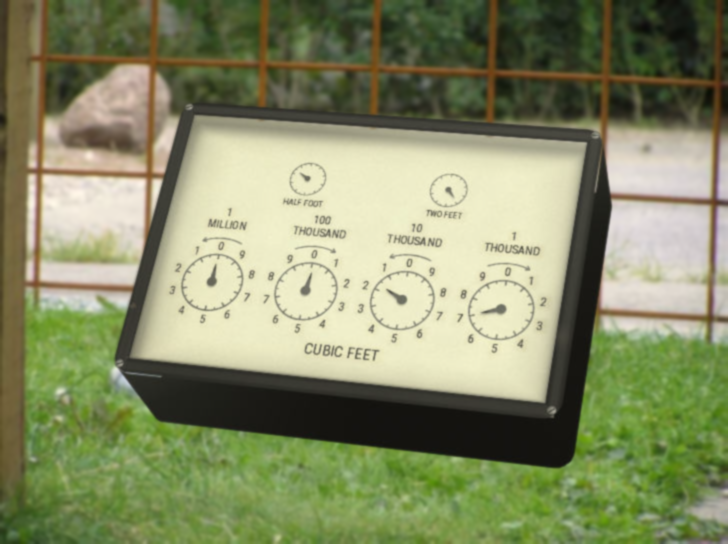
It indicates **1700** ft³
